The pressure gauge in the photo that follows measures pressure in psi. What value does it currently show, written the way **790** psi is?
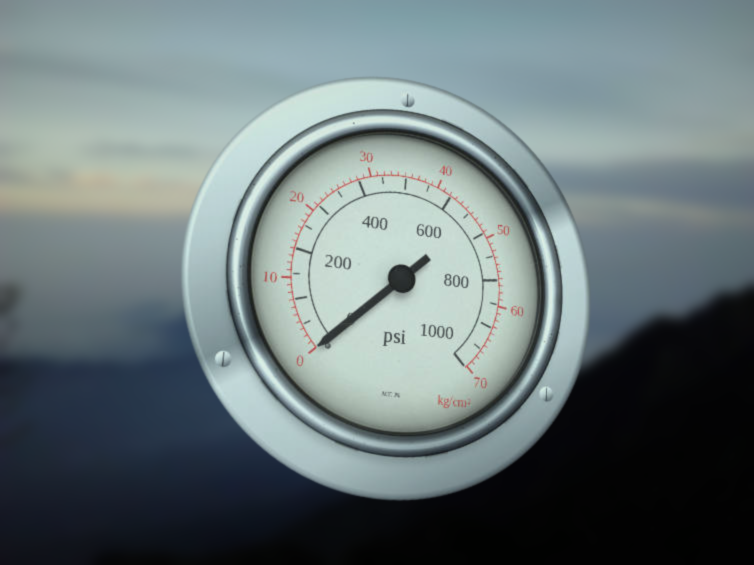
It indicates **0** psi
